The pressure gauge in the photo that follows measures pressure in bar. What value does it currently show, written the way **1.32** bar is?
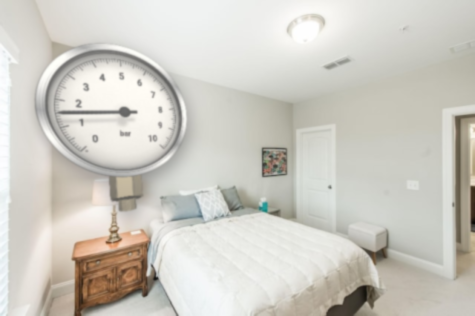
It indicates **1.5** bar
